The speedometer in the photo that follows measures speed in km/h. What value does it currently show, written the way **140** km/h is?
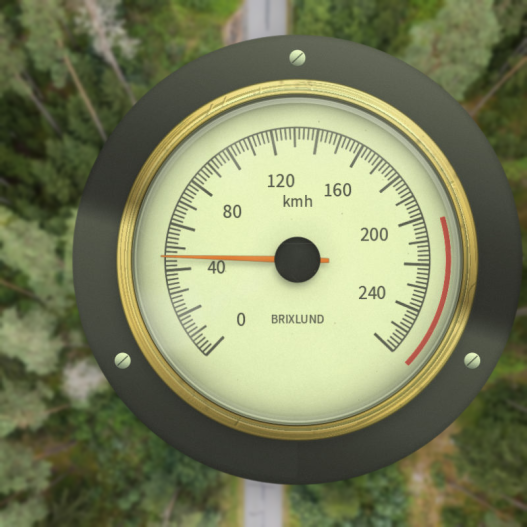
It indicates **46** km/h
